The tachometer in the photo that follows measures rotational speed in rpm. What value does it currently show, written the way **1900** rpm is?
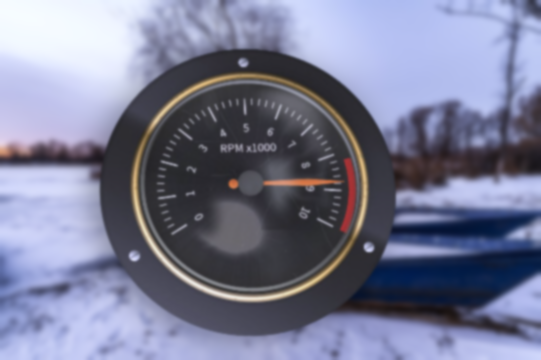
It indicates **8800** rpm
